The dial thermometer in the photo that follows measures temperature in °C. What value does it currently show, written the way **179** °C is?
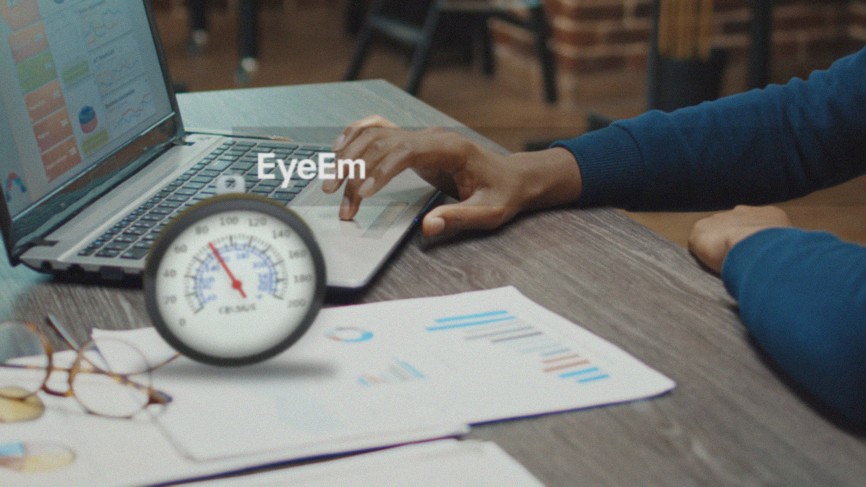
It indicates **80** °C
